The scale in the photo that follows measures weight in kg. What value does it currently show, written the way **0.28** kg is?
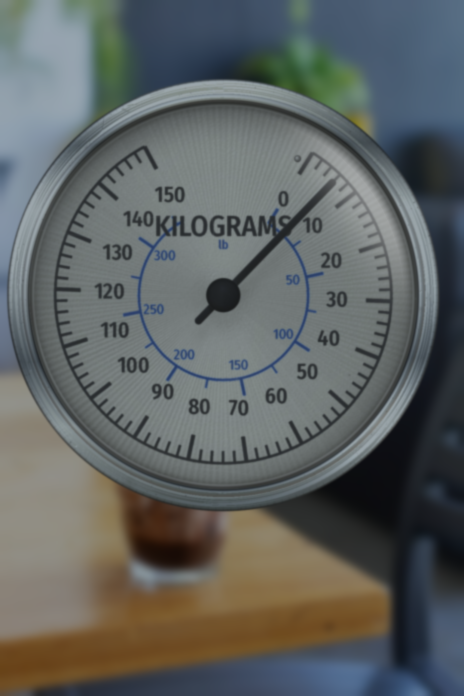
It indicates **6** kg
